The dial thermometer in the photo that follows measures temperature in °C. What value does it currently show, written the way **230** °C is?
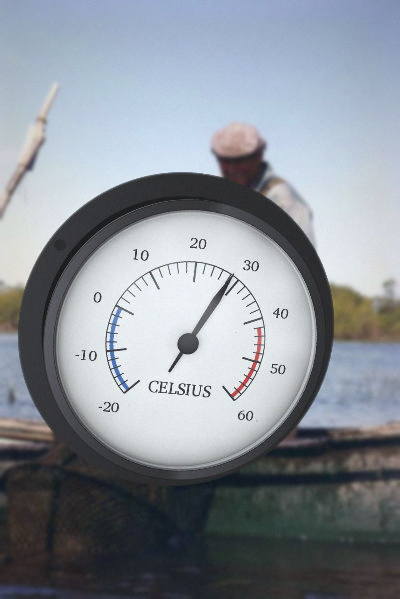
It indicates **28** °C
